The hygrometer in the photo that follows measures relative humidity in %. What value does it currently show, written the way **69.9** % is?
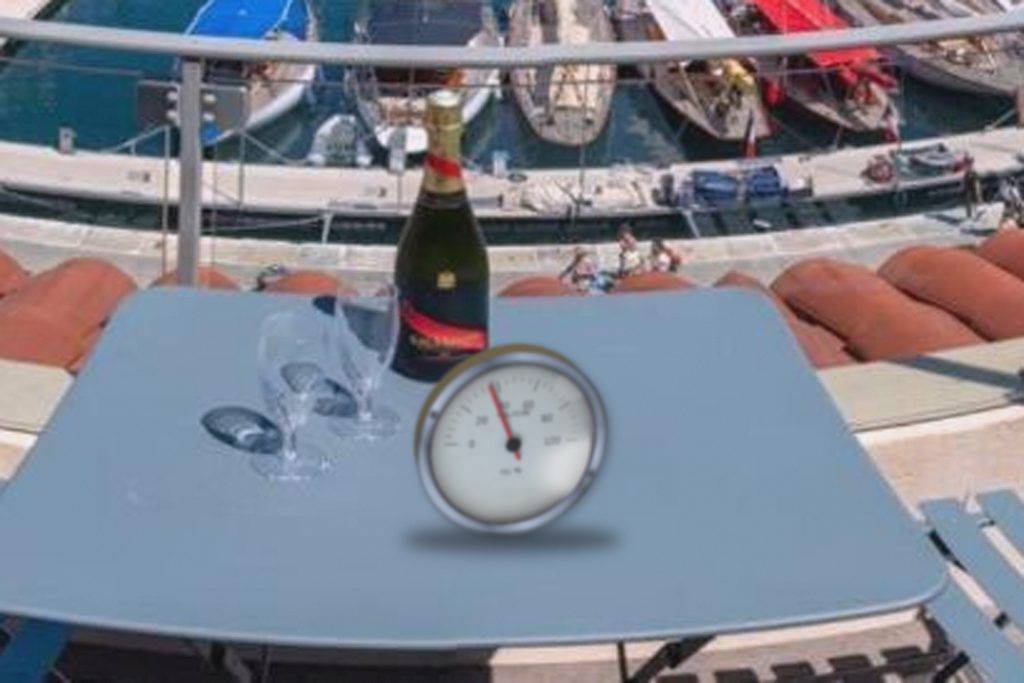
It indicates **36** %
